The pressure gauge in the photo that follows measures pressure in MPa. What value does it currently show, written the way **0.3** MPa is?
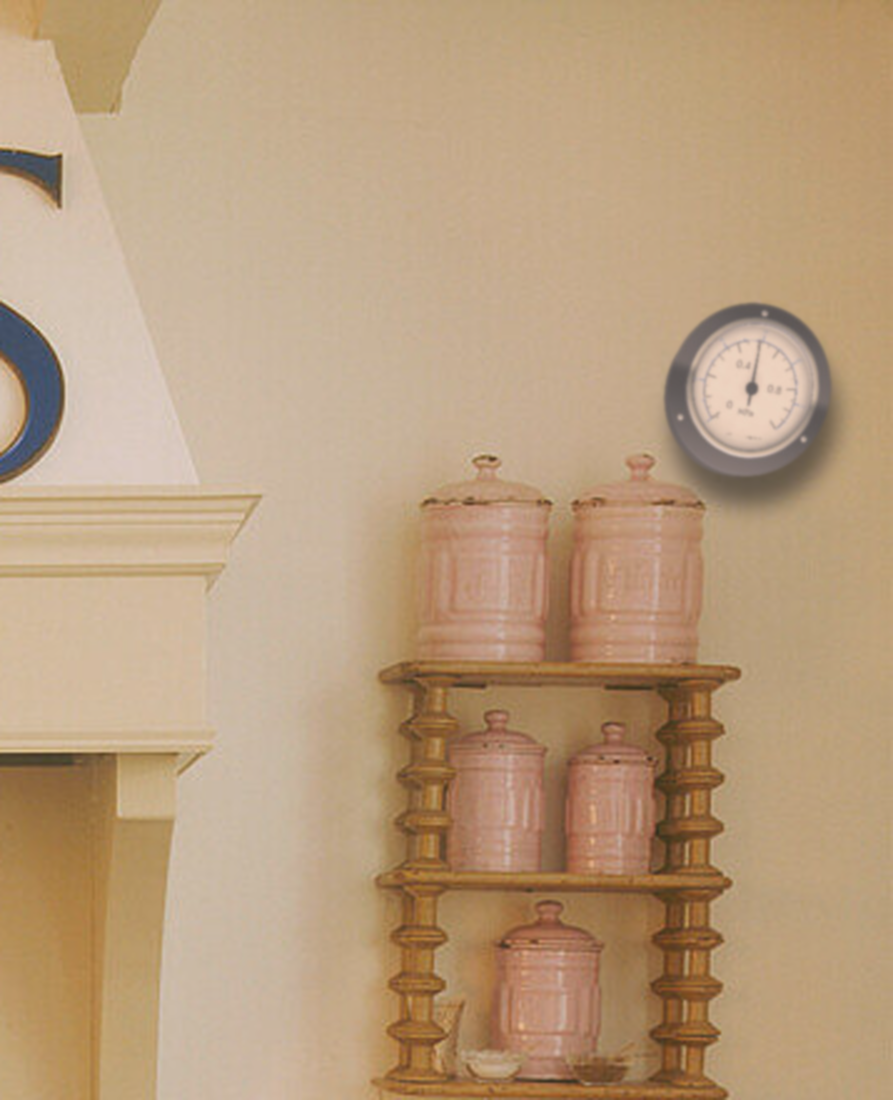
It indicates **0.5** MPa
